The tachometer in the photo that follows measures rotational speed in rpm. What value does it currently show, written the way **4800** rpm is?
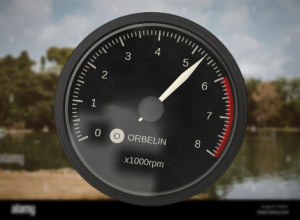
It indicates **5300** rpm
